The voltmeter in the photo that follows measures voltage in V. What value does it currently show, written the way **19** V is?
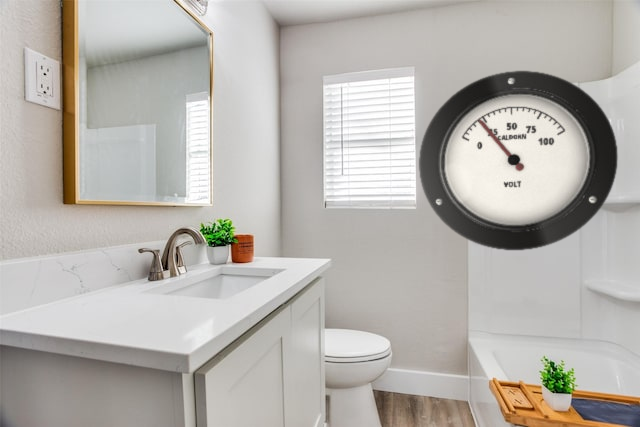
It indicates **20** V
